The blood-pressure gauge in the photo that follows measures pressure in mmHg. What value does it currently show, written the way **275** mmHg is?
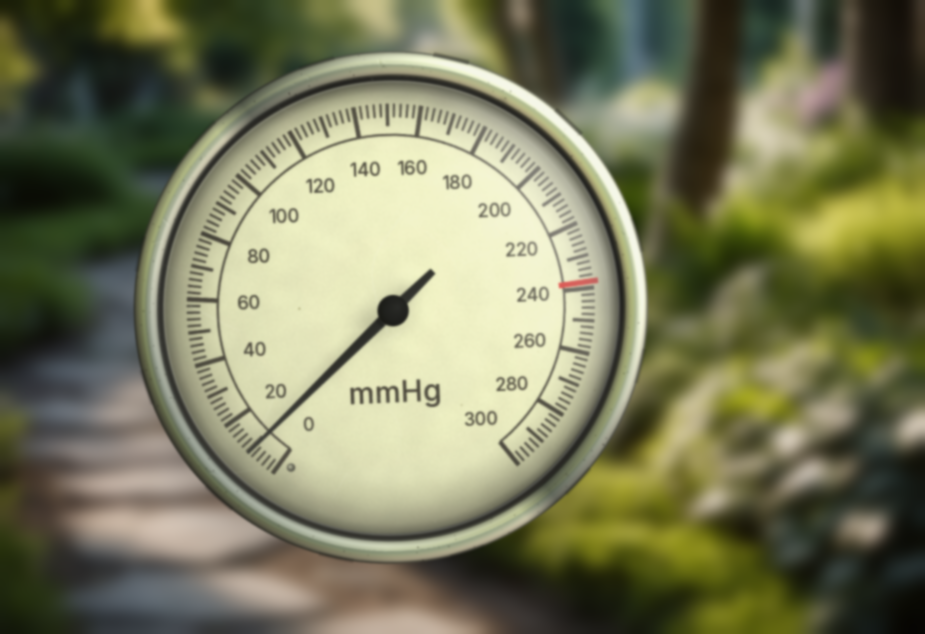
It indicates **10** mmHg
